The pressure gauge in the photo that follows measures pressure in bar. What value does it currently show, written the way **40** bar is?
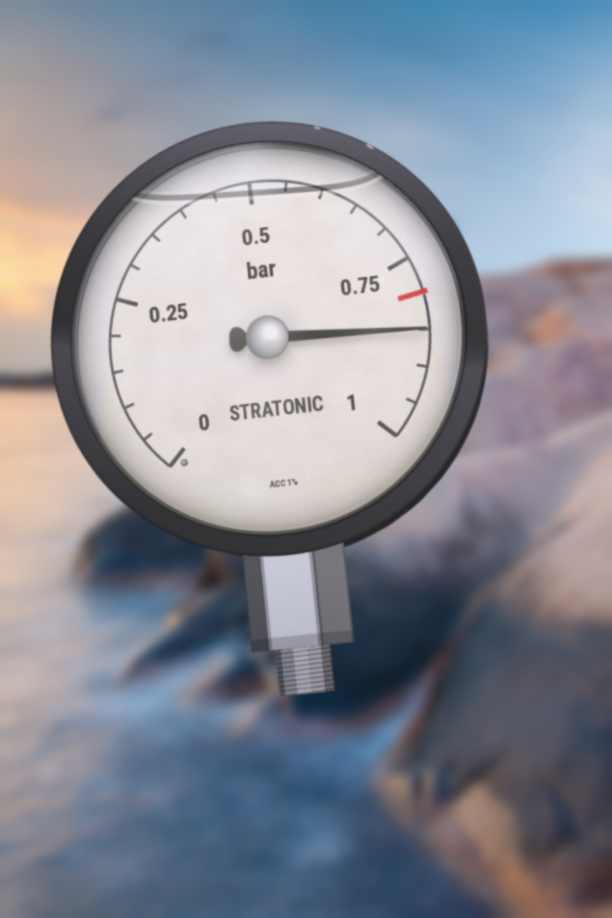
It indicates **0.85** bar
